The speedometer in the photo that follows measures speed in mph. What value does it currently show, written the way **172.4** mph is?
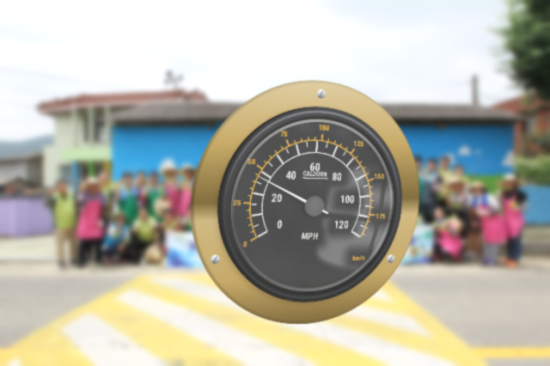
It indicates **27.5** mph
